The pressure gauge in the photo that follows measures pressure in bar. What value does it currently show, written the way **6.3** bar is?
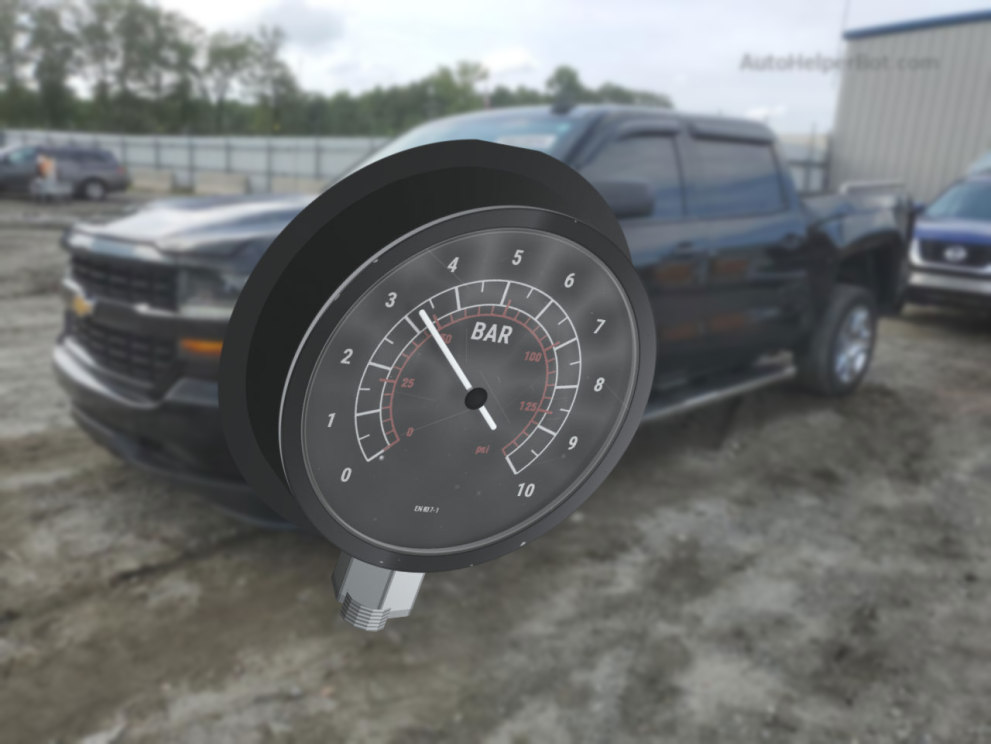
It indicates **3.25** bar
